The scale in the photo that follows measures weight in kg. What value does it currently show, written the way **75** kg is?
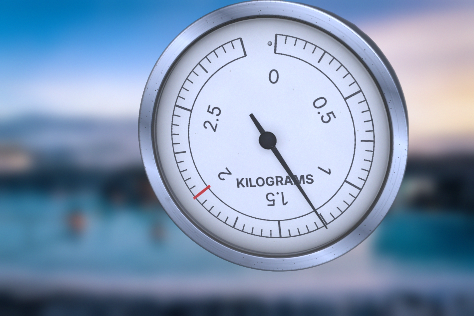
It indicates **1.25** kg
